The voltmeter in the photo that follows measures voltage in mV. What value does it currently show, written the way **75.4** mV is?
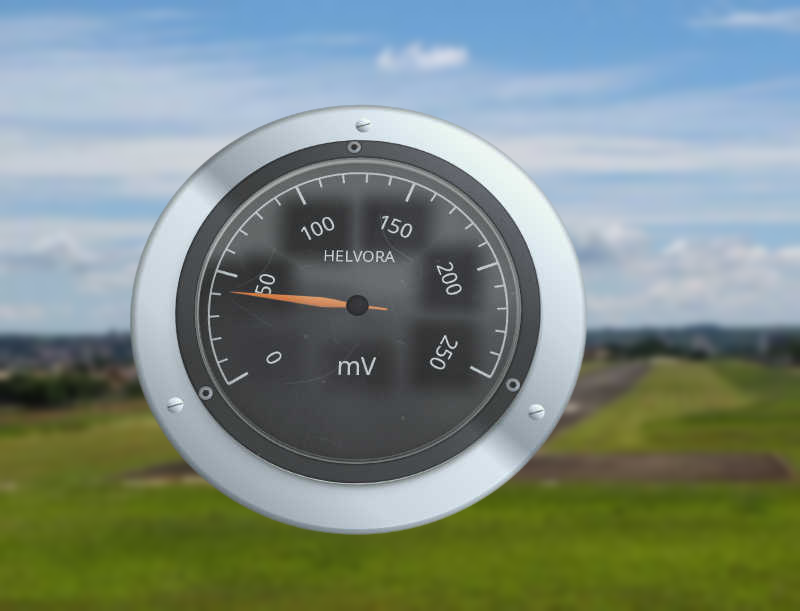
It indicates **40** mV
